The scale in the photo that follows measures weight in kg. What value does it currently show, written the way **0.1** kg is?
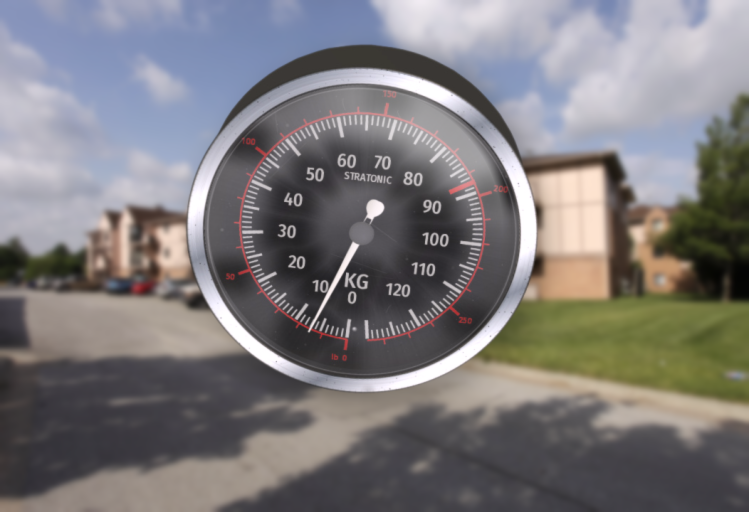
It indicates **7** kg
